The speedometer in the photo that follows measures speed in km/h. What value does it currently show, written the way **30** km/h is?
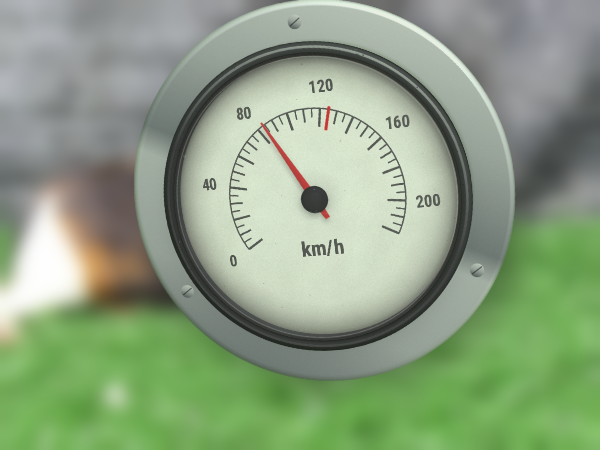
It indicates **85** km/h
